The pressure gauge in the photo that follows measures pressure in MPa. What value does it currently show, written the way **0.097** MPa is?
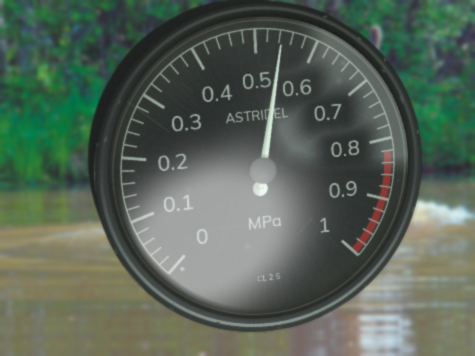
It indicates **0.54** MPa
